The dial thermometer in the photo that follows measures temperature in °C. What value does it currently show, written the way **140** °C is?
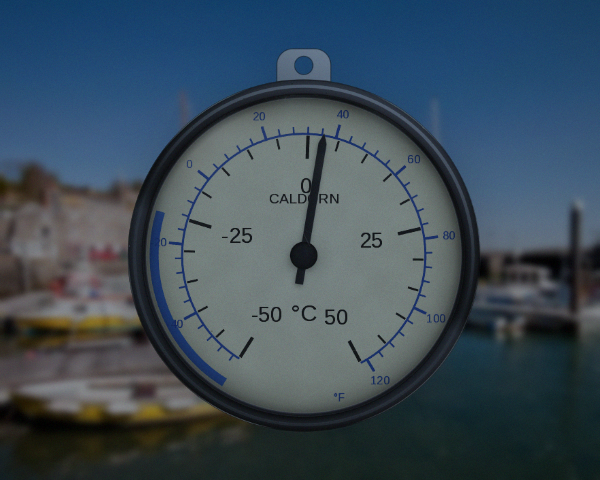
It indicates **2.5** °C
